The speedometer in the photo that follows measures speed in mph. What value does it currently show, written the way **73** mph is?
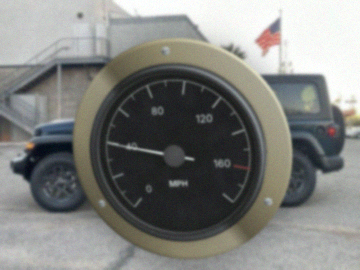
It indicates **40** mph
